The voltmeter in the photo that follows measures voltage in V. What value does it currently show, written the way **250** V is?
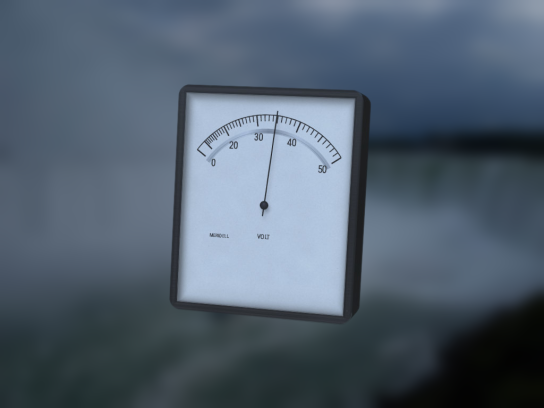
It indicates **35** V
